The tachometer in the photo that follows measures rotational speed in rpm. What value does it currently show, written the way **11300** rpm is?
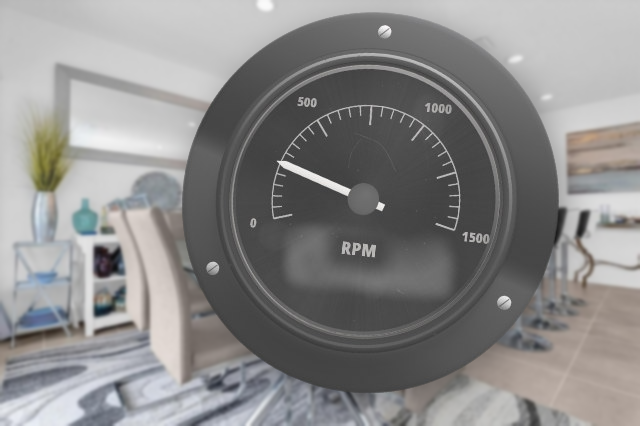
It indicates **250** rpm
